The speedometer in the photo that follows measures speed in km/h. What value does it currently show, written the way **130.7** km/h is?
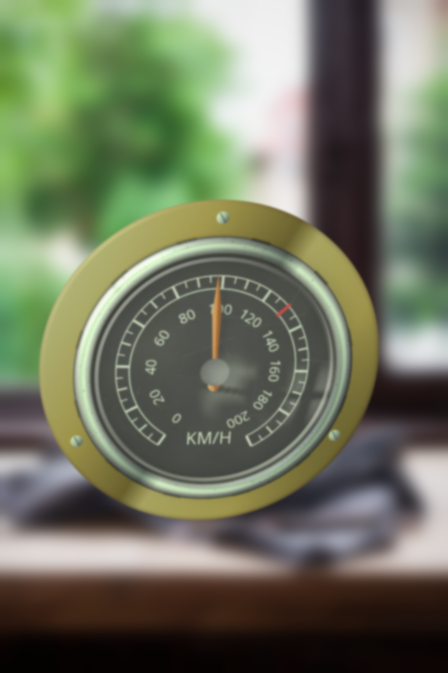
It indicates **97.5** km/h
